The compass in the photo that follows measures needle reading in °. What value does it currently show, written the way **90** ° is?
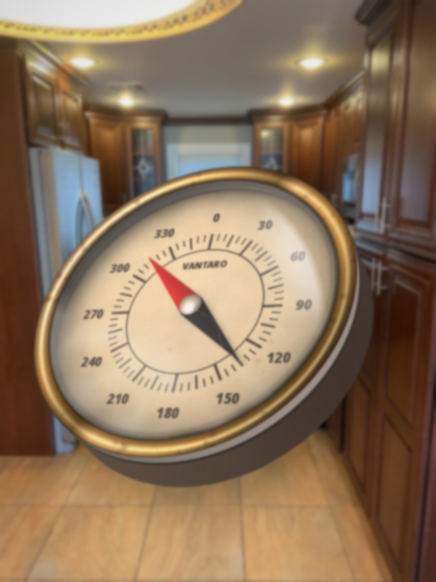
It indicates **315** °
